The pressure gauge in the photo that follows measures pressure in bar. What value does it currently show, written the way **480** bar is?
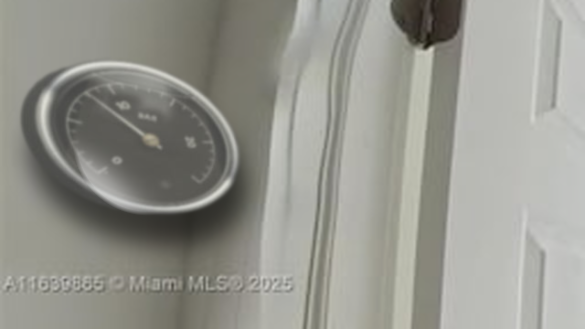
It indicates **8** bar
